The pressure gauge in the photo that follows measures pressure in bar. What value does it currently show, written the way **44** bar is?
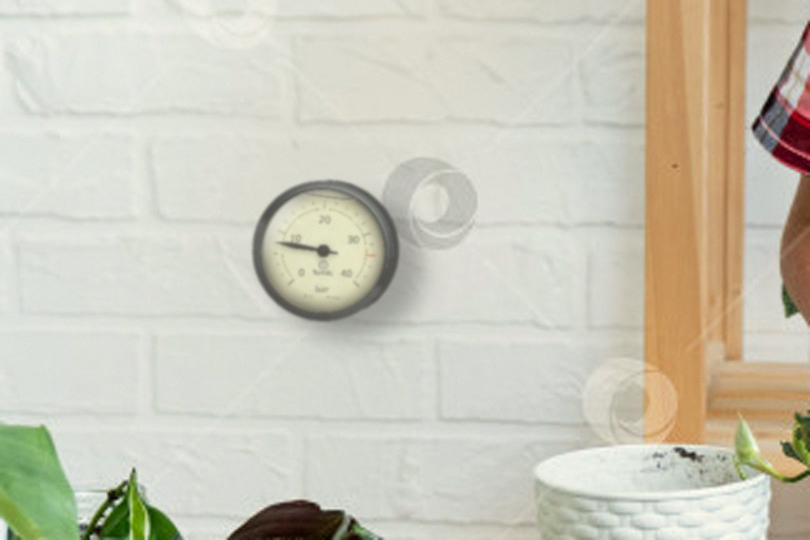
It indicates **8** bar
